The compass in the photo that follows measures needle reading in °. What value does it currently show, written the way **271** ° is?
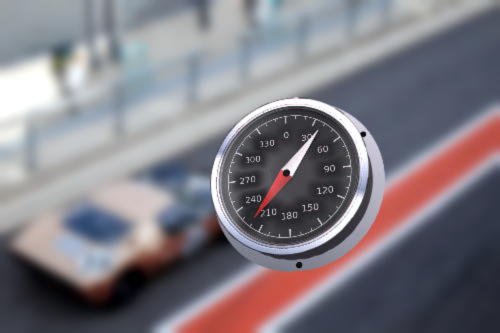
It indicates **220** °
